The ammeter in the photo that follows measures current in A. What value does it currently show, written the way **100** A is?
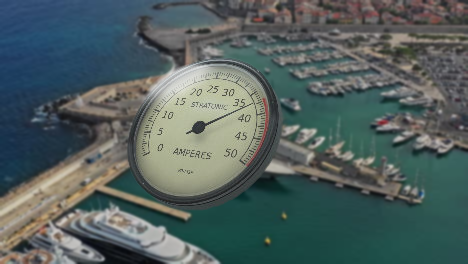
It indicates **37.5** A
